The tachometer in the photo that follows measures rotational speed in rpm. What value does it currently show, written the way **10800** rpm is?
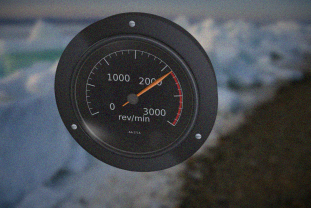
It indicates **2100** rpm
